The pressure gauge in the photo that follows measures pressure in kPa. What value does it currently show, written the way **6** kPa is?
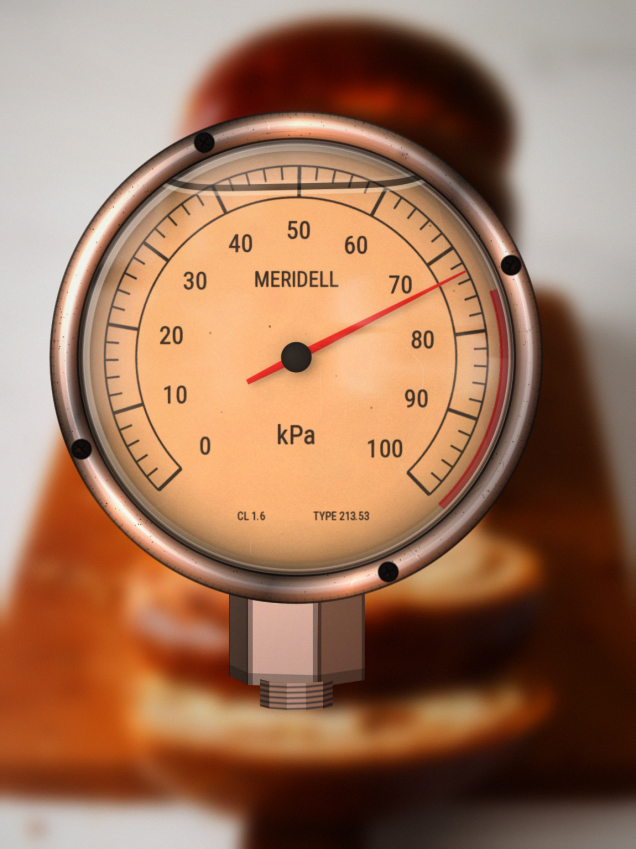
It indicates **73** kPa
